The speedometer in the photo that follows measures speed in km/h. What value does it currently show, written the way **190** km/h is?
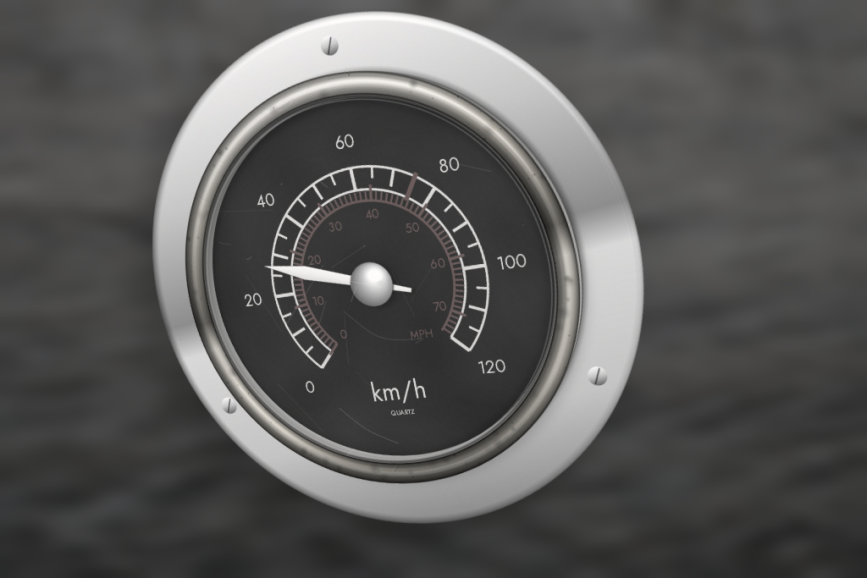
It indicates **27.5** km/h
